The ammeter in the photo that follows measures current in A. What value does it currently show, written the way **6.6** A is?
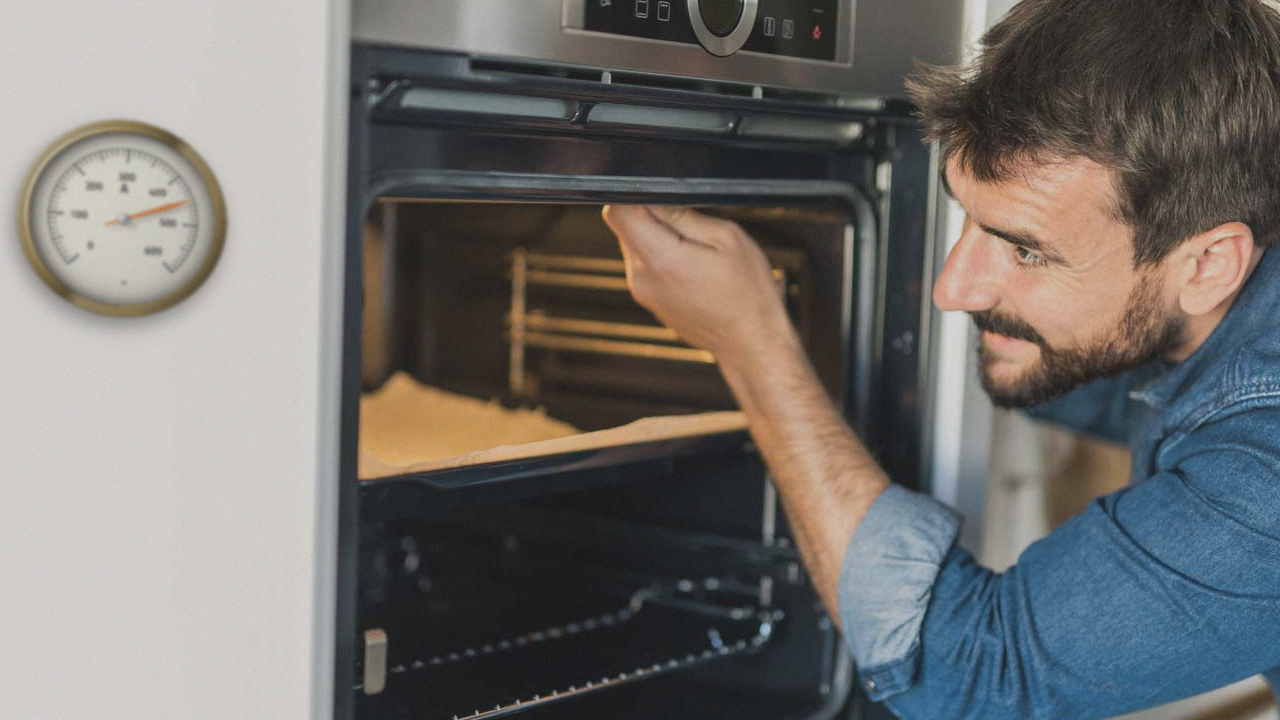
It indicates **450** A
